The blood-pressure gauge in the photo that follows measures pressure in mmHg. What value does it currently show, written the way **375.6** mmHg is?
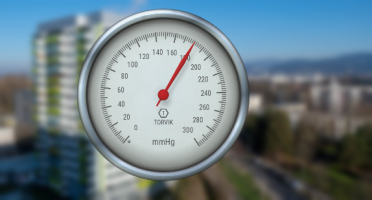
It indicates **180** mmHg
